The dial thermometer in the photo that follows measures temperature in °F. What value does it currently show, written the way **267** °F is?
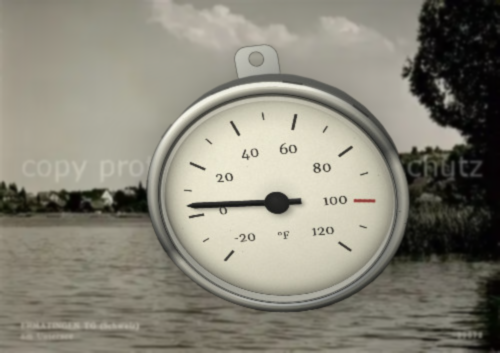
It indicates **5** °F
